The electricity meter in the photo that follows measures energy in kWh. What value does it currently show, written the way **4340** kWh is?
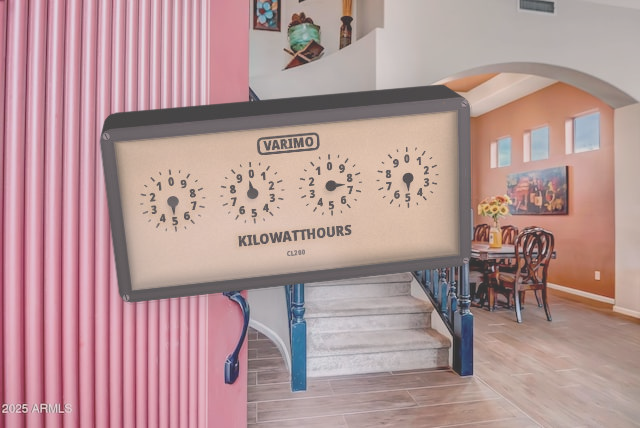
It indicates **4975** kWh
